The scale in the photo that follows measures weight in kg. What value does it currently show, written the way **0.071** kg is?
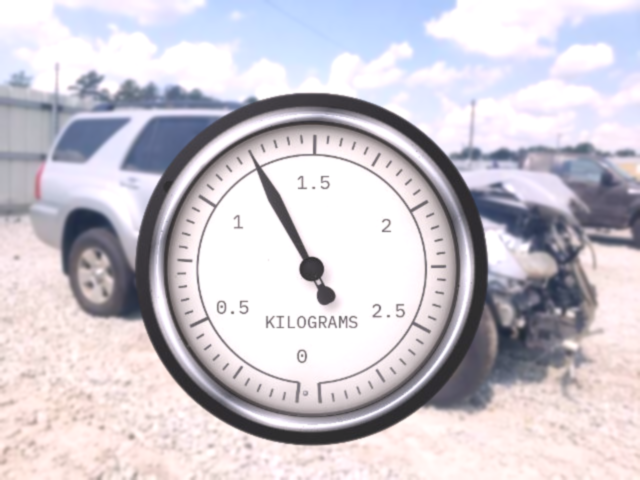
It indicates **1.25** kg
